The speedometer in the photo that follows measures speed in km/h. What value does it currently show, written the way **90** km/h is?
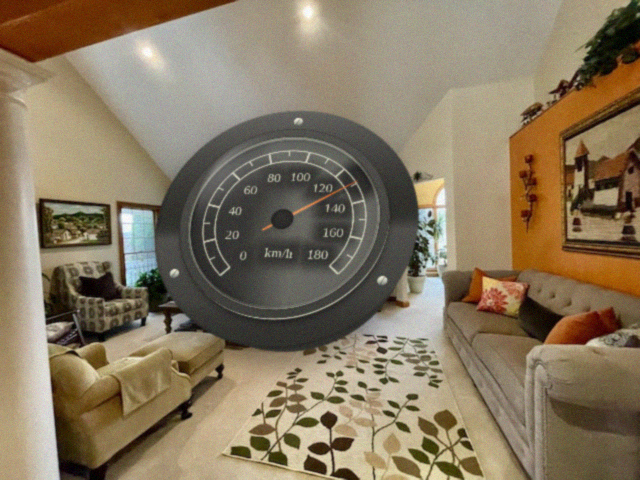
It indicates **130** km/h
